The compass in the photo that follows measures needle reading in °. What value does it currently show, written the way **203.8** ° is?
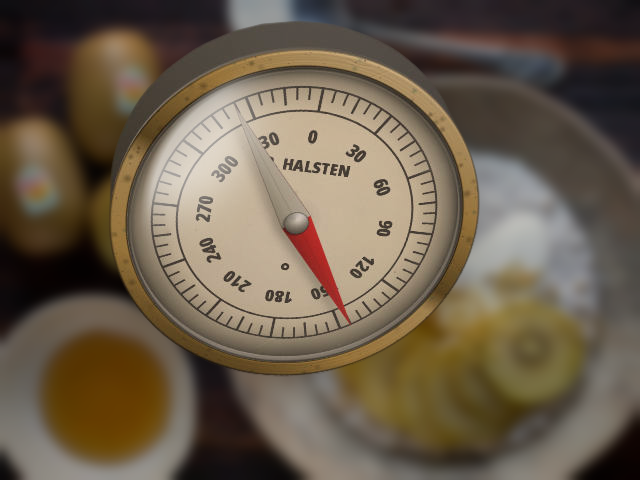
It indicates **145** °
